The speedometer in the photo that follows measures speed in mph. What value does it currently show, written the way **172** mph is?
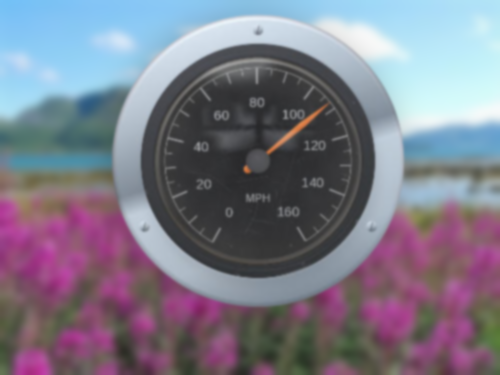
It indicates **107.5** mph
